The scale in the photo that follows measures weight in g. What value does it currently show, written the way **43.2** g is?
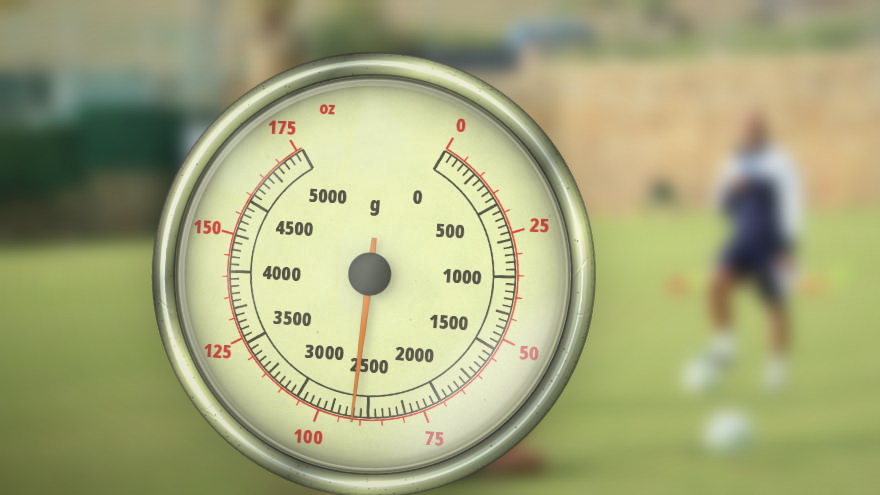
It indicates **2600** g
